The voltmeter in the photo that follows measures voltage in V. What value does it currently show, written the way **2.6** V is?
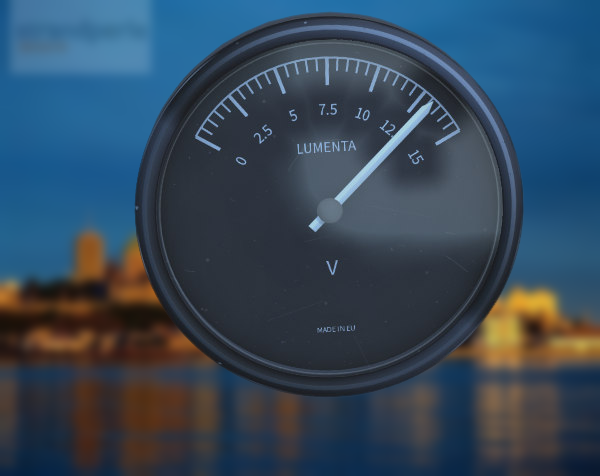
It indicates **13** V
